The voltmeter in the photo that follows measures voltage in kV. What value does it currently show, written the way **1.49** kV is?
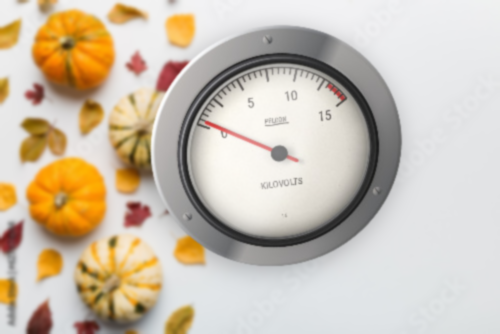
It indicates **0.5** kV
